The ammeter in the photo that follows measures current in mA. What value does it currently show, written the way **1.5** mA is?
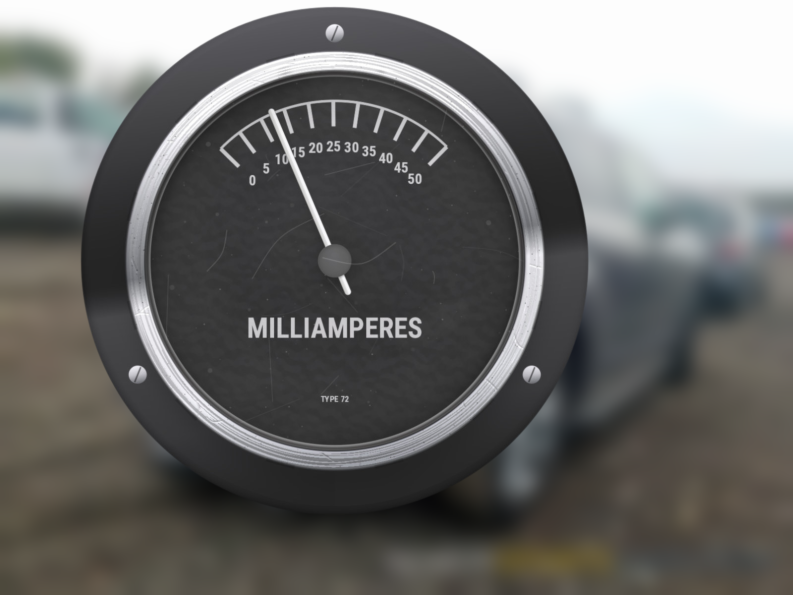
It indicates **12.5** mA
